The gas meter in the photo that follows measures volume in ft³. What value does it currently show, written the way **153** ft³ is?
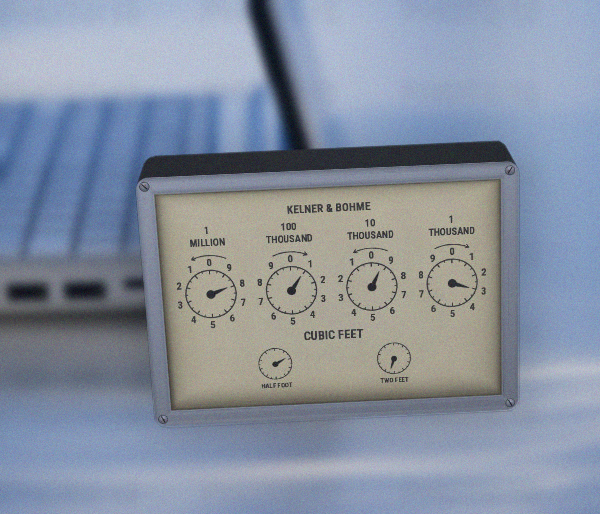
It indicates **809300** ft³
